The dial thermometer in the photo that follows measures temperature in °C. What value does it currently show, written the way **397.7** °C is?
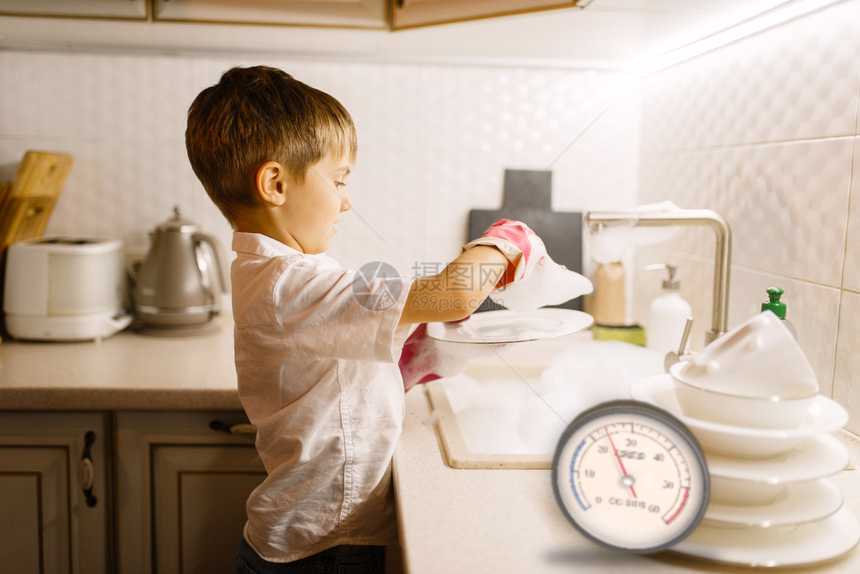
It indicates **24** °C
